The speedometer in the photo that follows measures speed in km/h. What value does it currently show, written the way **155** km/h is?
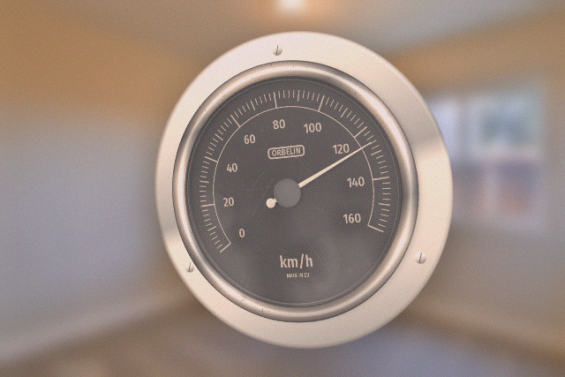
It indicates **126** km/h
